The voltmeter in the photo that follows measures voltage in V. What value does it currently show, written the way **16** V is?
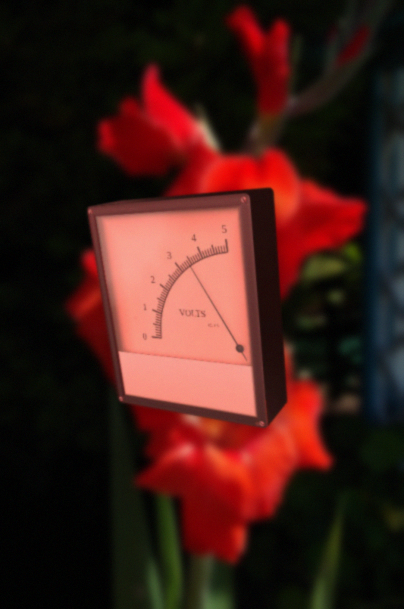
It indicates **3.5** V
